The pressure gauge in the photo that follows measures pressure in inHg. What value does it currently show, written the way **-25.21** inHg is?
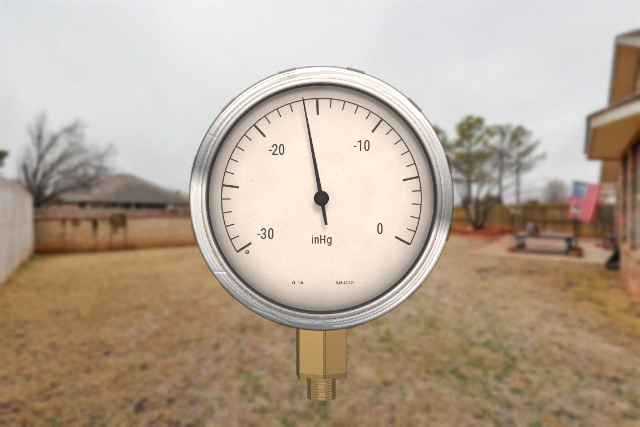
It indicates **-16** inHg
